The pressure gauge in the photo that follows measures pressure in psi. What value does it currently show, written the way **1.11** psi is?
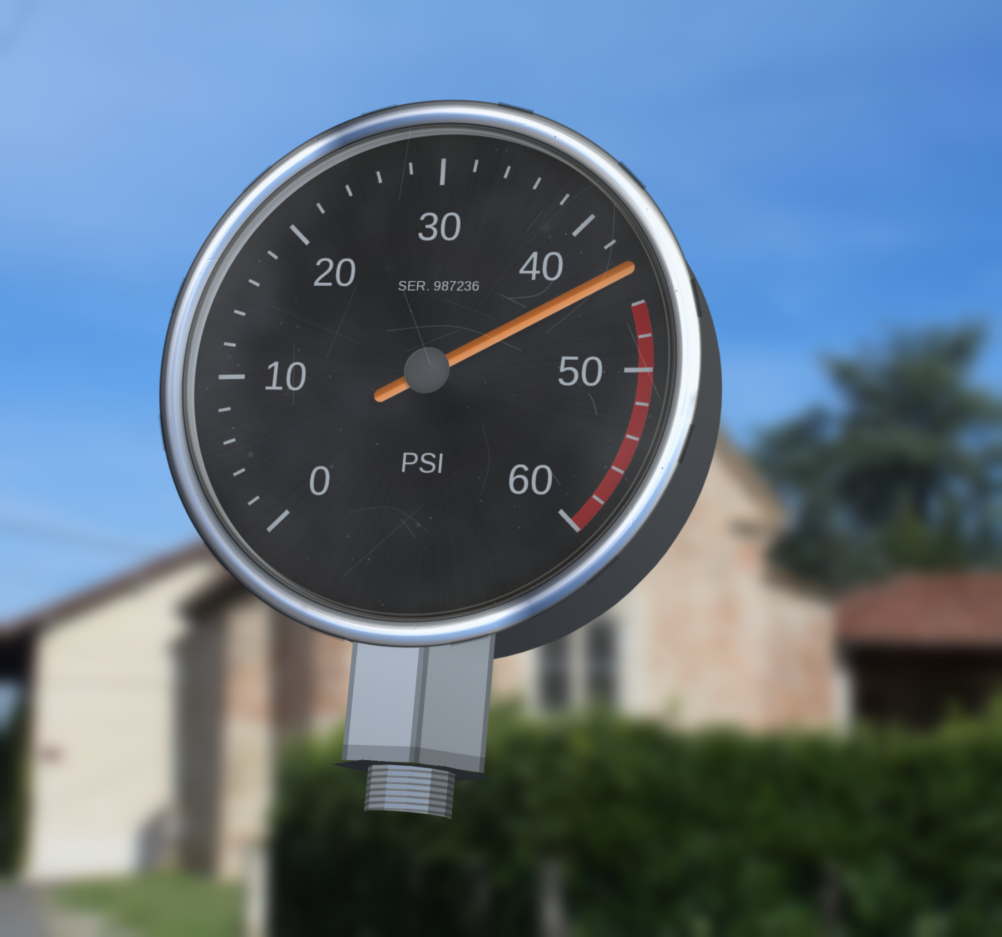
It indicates **44** psi
